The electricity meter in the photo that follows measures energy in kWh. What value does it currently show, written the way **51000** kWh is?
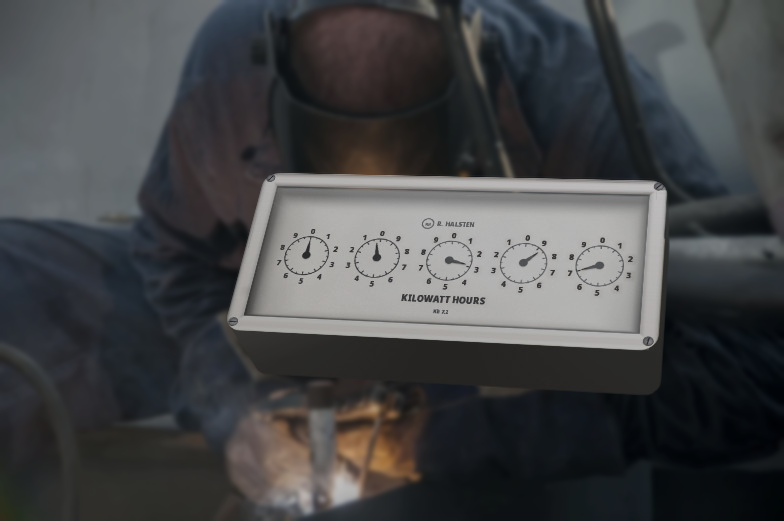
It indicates **287** kWh
